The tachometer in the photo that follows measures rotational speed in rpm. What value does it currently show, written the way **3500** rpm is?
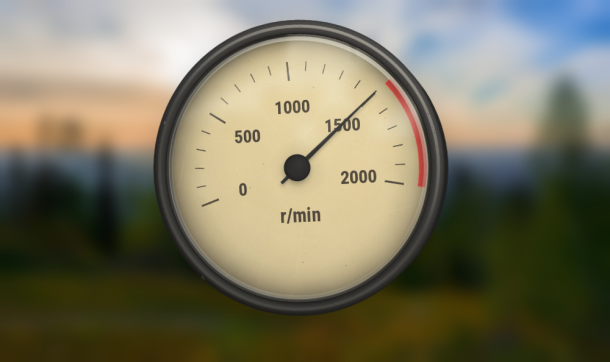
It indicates **1500** rpm
